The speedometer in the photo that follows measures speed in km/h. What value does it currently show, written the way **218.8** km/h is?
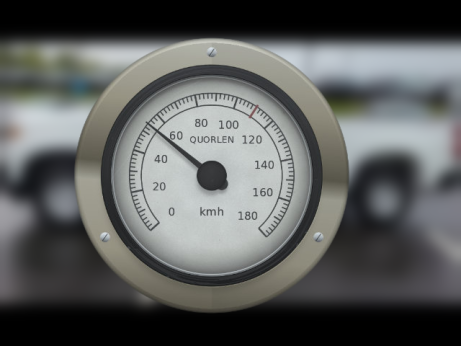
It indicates **54** km/h
